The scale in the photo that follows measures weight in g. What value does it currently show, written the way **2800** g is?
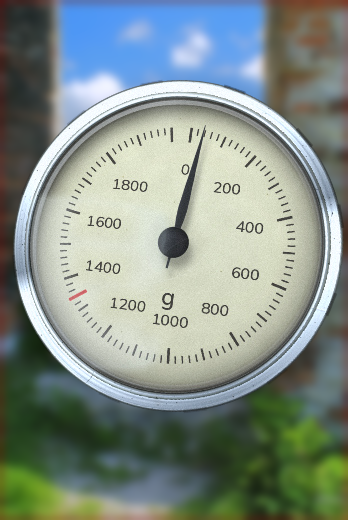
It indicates **40** g
